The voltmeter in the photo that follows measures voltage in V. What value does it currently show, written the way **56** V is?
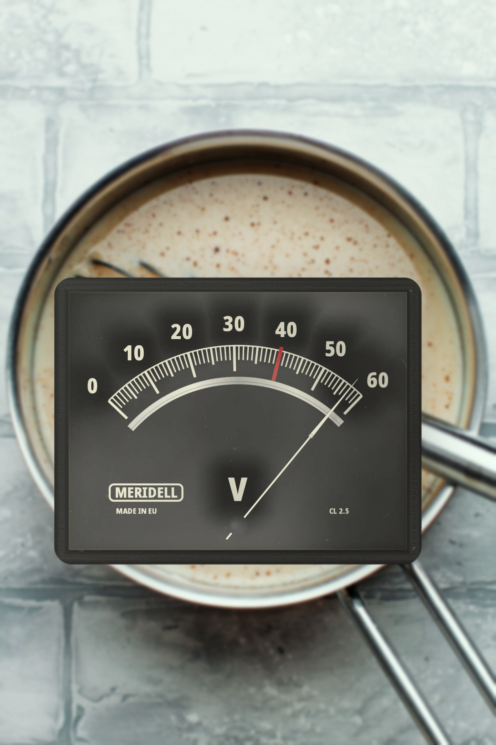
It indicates **57** V
